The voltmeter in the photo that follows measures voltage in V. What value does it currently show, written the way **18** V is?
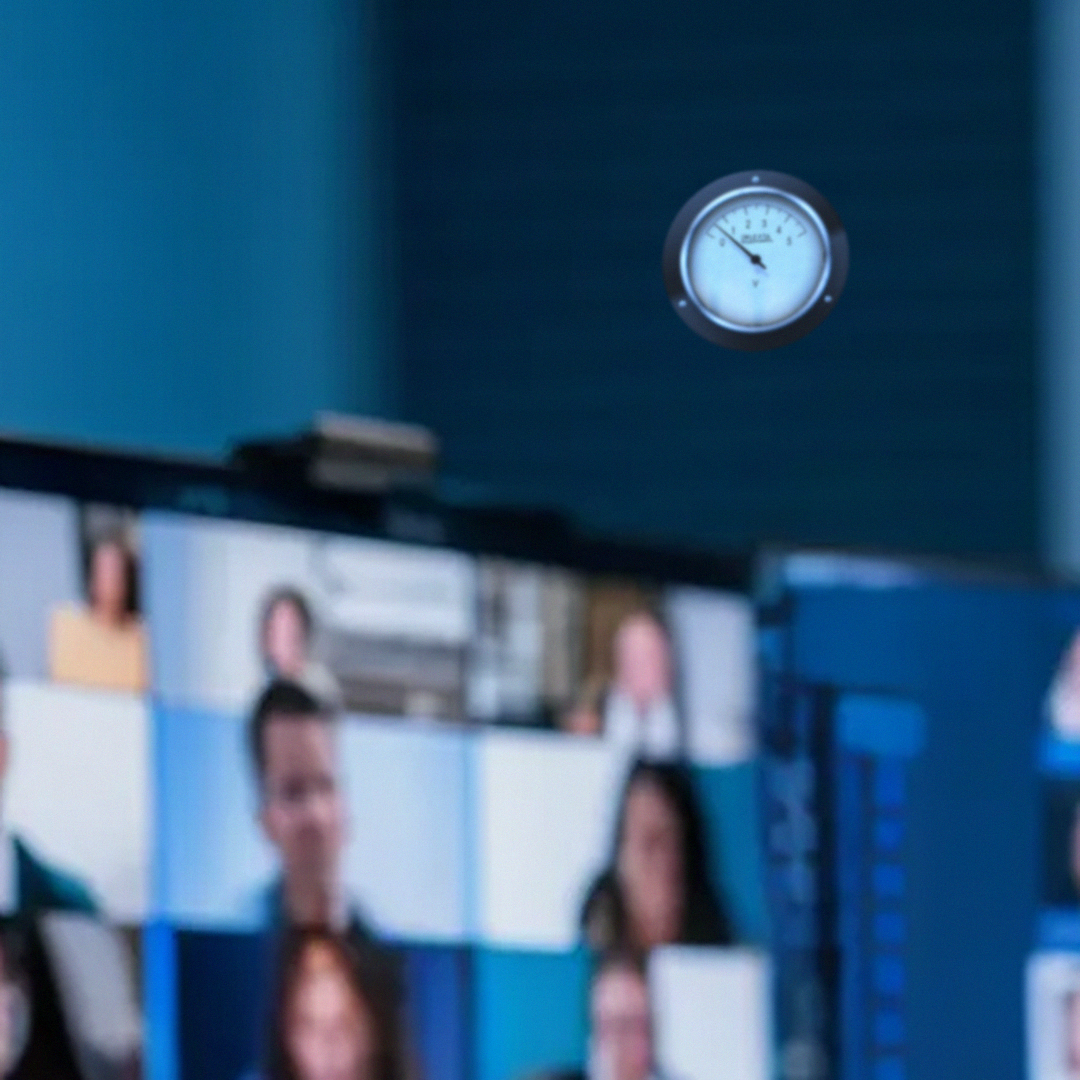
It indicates **0.5** V
